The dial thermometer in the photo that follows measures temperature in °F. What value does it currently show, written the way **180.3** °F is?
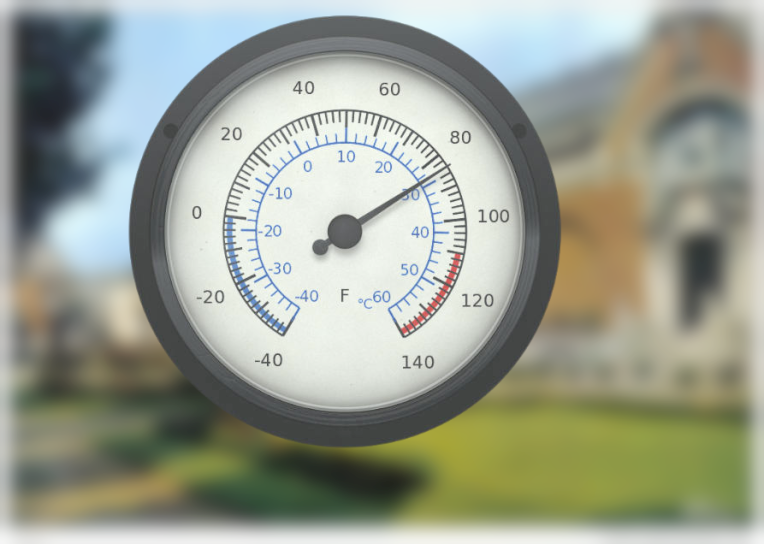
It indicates **84** °F
